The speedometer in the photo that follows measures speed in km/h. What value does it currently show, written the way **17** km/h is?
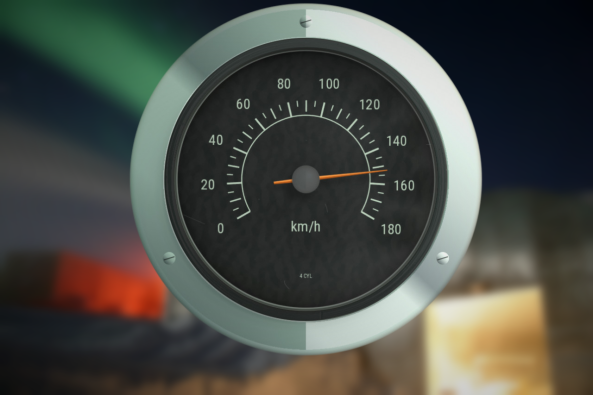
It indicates **152.5** km/h
